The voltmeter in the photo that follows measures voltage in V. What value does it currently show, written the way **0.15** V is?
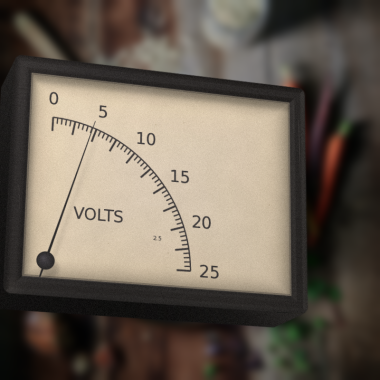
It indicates **4.5** V
